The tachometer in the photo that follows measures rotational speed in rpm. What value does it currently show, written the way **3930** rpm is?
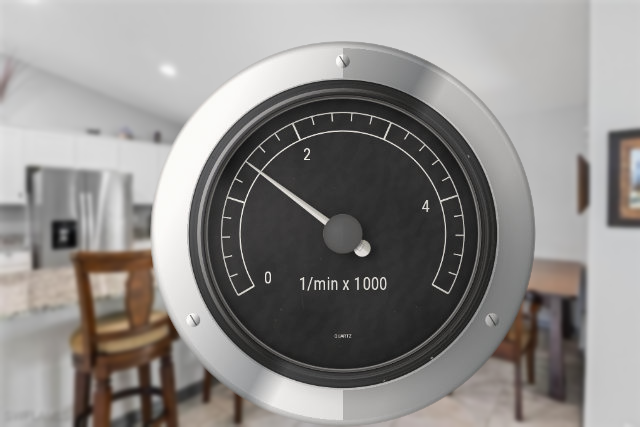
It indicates **1400** rpm
